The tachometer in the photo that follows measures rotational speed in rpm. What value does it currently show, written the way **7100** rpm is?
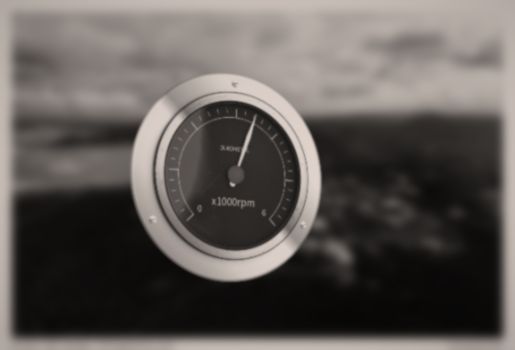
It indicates **3400** rpm
